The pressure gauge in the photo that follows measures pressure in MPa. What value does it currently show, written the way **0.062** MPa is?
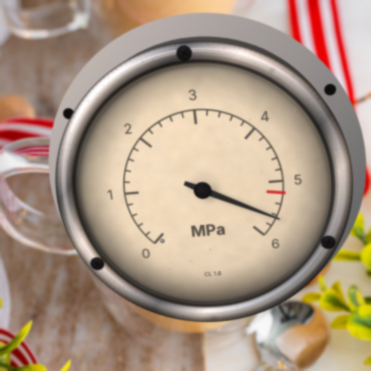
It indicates **5.6** MPa
